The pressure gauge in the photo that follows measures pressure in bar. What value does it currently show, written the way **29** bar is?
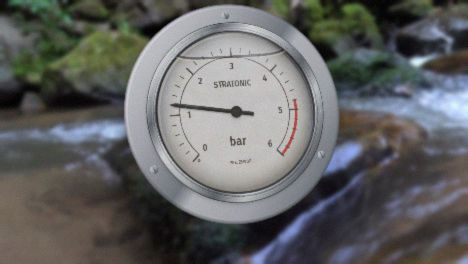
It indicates **1.2** bar
